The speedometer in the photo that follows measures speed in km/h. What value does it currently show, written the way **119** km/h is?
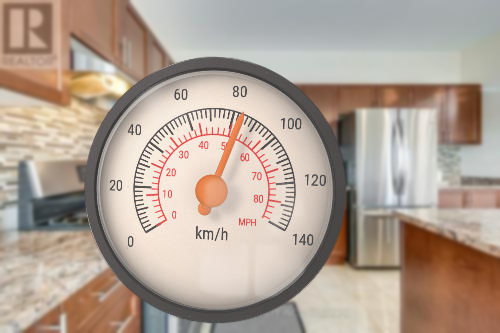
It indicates **84** km/h
